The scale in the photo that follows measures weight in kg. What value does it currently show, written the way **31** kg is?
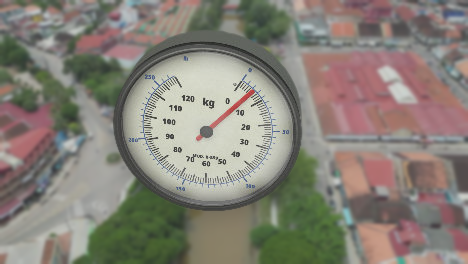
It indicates **5** kg
